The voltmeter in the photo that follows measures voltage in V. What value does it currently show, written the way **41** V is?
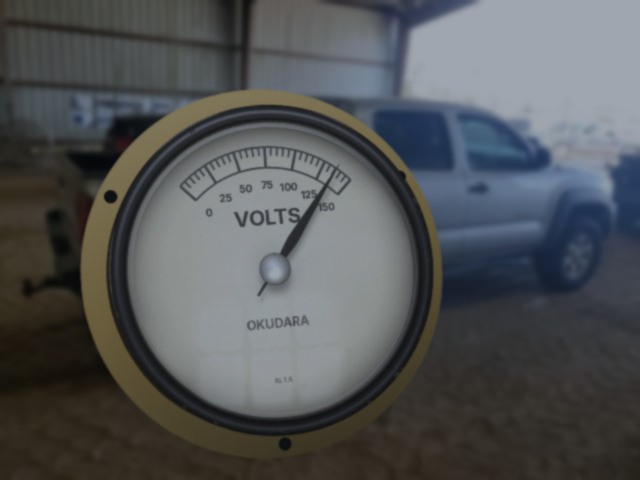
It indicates **135** V
